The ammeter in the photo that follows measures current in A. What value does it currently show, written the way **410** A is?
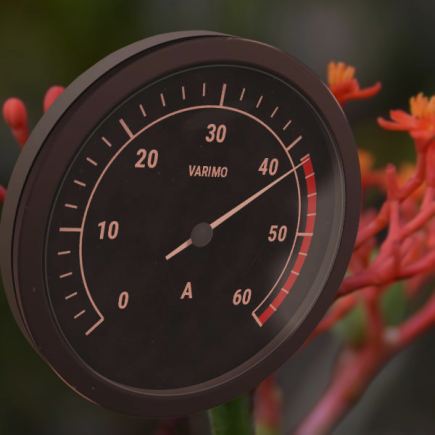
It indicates **42** A
